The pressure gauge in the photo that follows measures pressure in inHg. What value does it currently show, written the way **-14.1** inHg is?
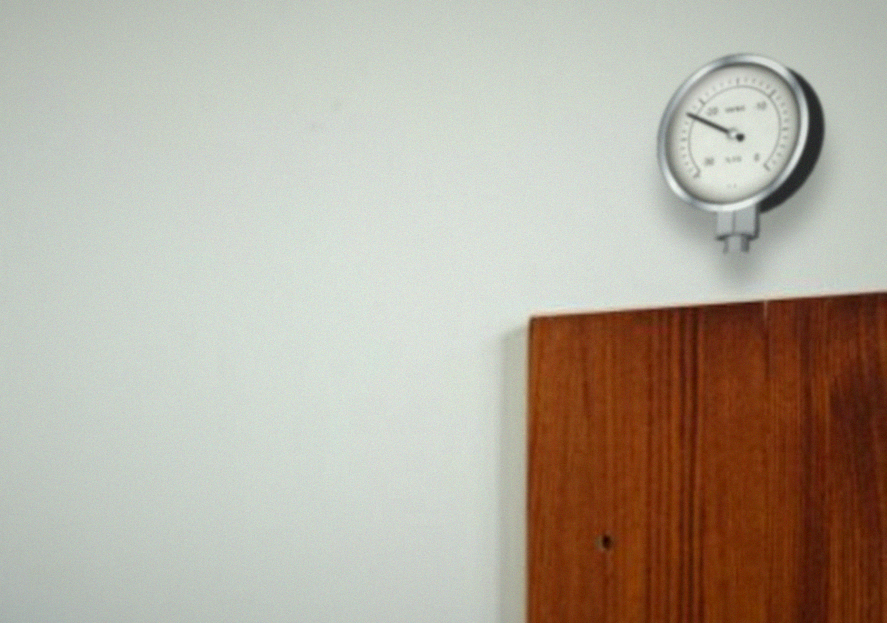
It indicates **-22** inHg
